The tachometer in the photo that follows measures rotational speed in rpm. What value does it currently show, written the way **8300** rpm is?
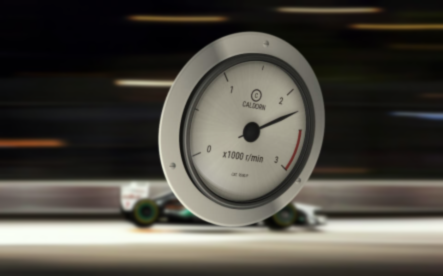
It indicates **2250** rpm
